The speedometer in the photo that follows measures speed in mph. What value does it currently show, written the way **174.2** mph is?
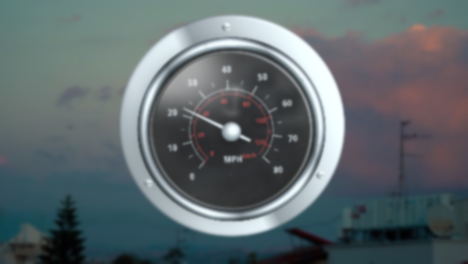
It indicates **22.5** mph
